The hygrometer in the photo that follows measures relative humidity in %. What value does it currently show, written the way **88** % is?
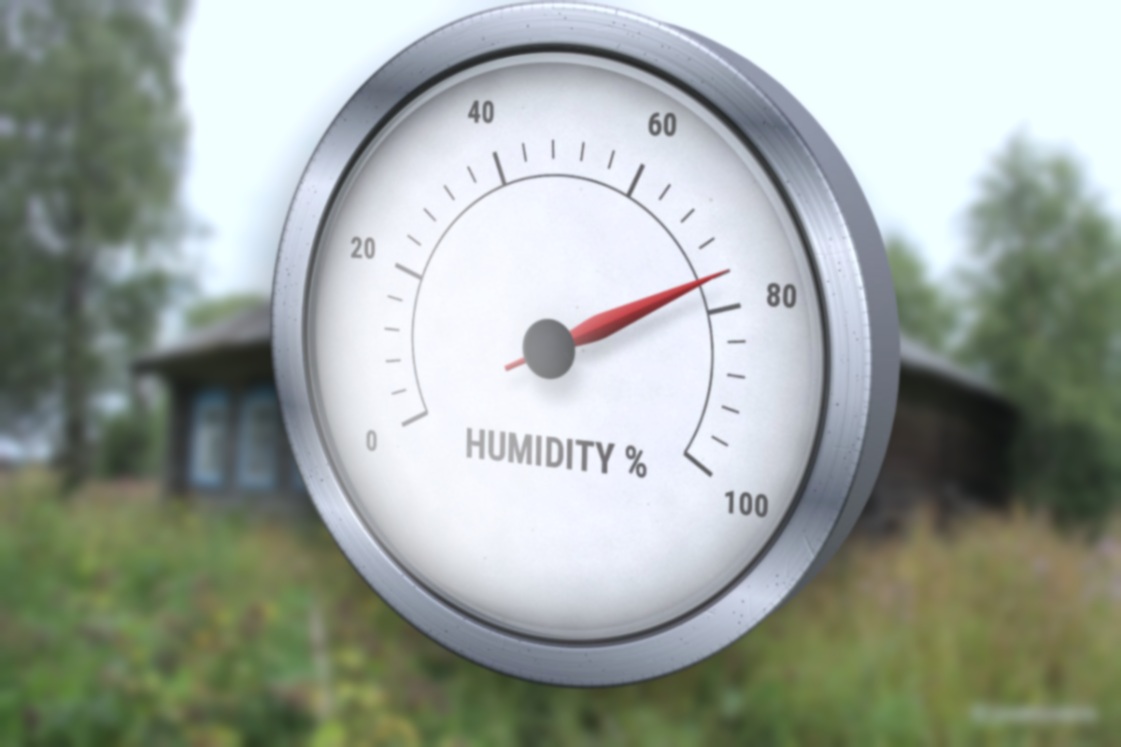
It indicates **76** %
